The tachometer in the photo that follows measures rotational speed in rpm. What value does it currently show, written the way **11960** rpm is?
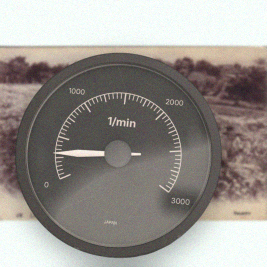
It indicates **300** rpm
